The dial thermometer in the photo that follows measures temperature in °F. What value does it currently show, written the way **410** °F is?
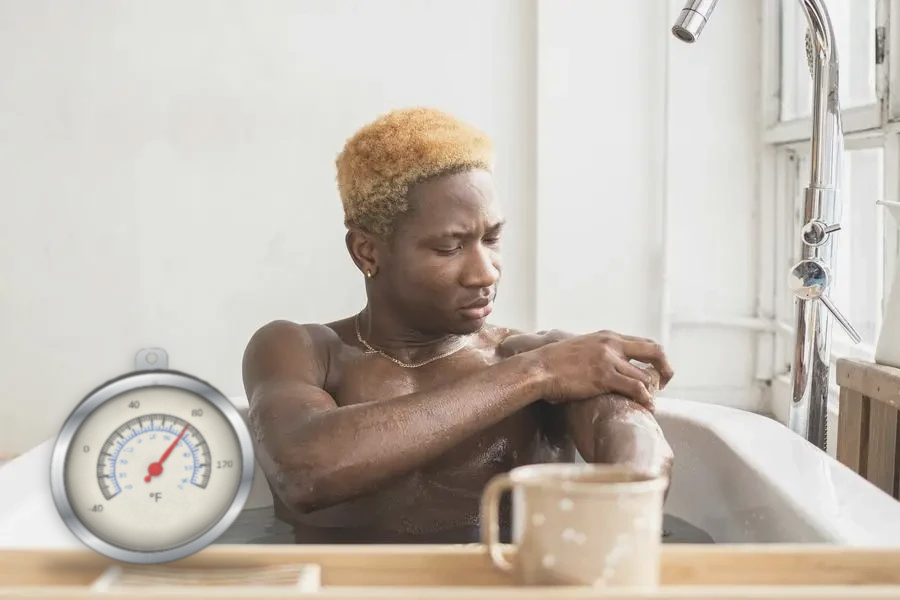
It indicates **80** °F
